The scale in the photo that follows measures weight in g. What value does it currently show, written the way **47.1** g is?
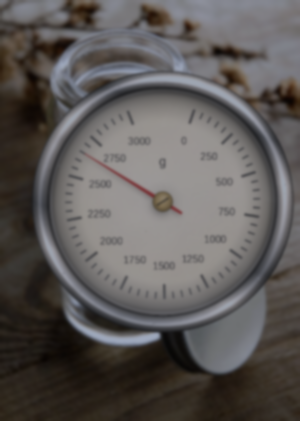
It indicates **2650** g
